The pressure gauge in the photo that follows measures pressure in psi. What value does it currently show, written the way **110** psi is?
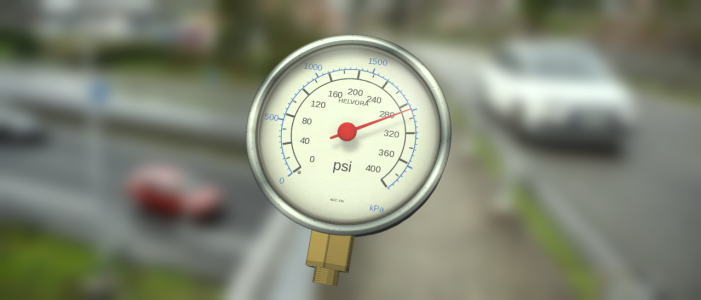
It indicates **290** psi
